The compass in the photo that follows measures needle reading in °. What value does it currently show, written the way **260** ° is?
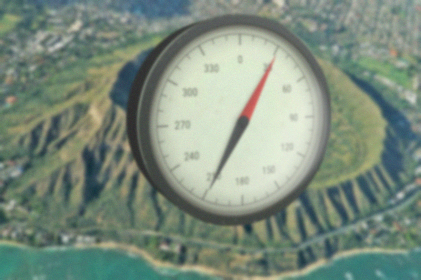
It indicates **30** °
